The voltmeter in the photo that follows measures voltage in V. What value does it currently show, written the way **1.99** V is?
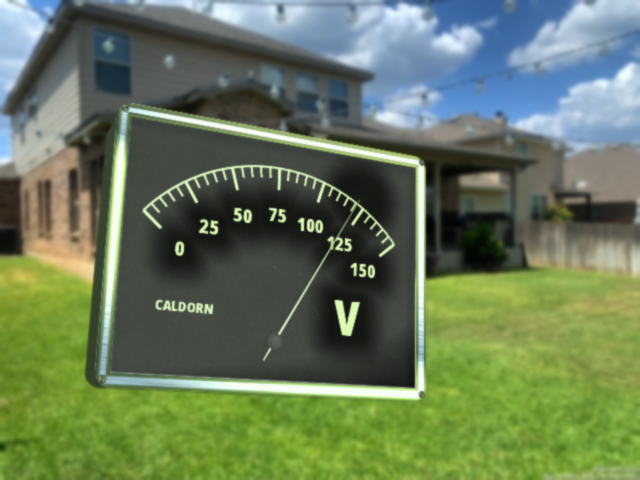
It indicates **120** V
